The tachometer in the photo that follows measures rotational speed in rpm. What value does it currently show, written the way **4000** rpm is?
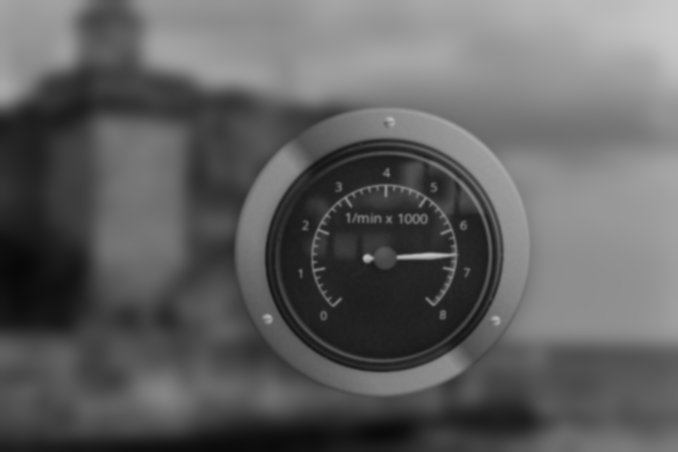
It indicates **6600** rpm
